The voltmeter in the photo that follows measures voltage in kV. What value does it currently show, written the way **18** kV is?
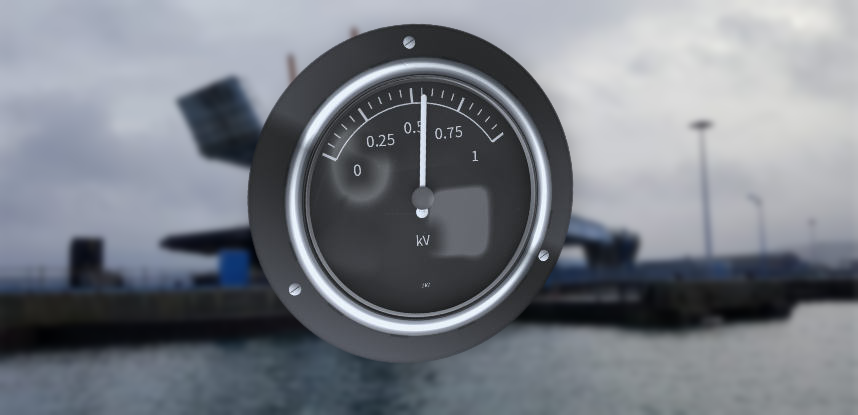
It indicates **0.55** kV
